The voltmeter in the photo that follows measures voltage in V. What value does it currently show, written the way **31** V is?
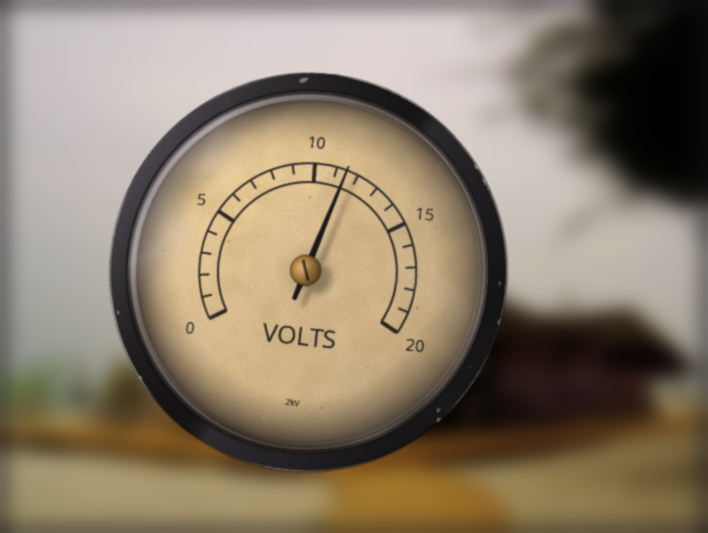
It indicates **11.5** V
